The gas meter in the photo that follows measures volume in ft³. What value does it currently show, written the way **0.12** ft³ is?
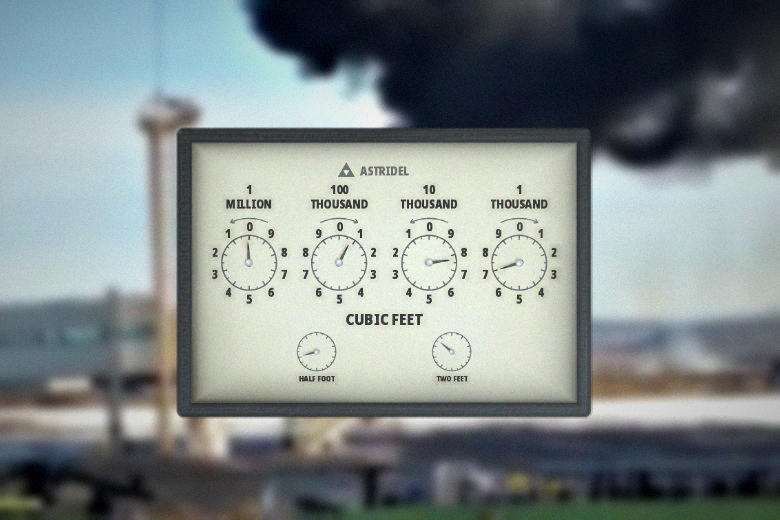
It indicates **7700** ft³
